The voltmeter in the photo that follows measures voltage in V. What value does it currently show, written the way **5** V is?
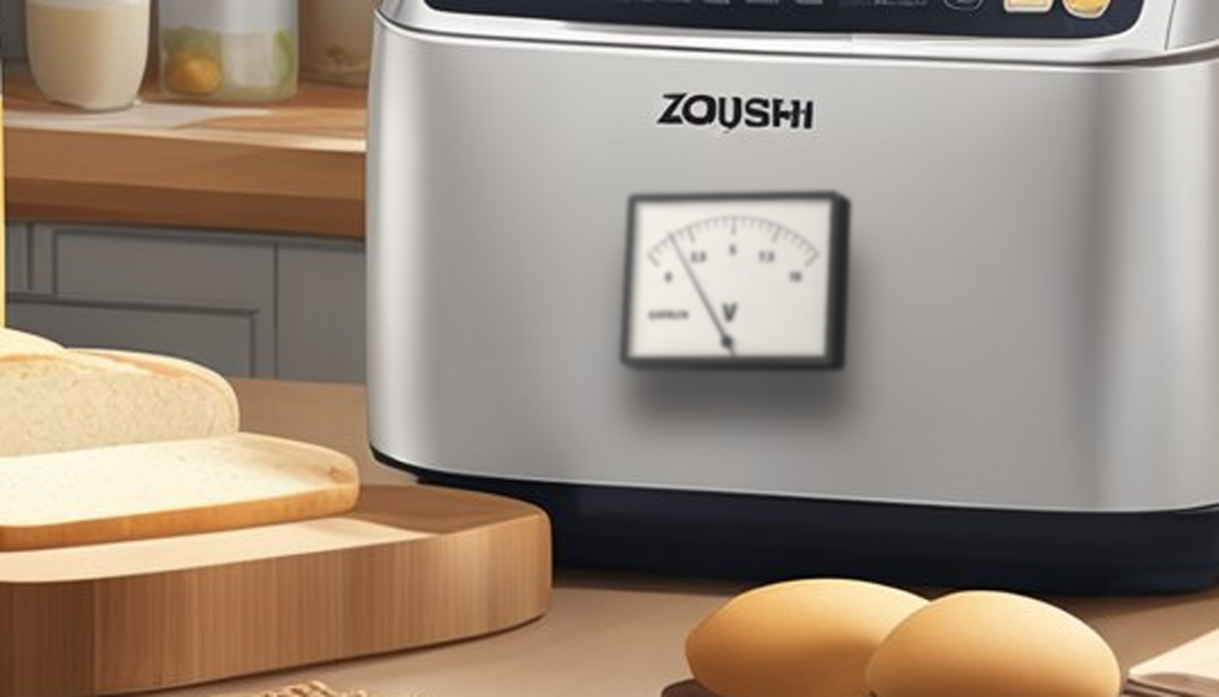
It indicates **1.5** V
